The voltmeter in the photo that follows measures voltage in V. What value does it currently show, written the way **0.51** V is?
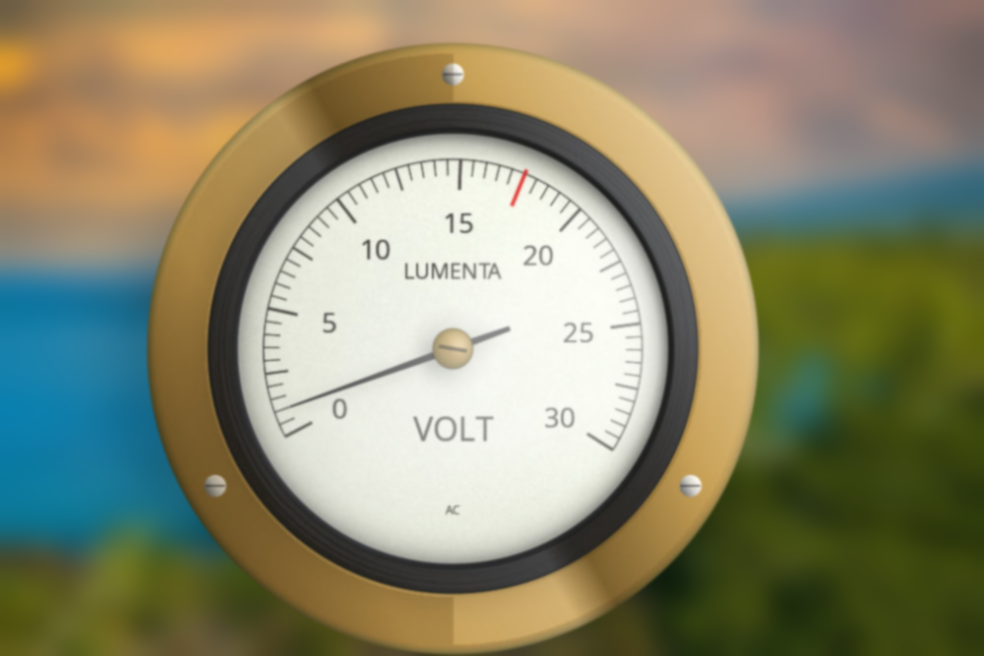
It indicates **1** V
